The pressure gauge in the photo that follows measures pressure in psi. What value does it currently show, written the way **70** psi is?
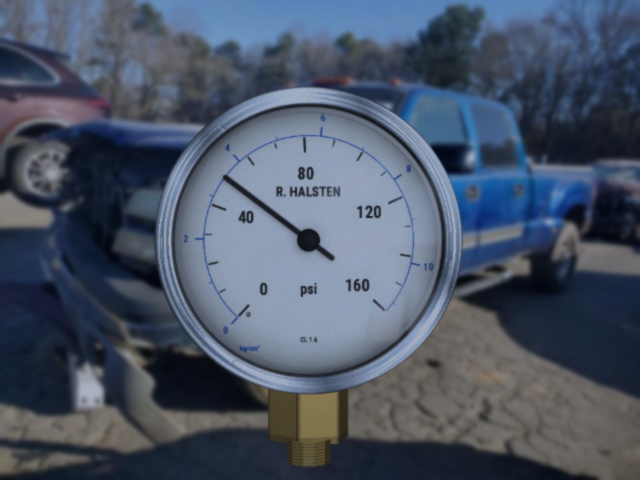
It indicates **50** psi
